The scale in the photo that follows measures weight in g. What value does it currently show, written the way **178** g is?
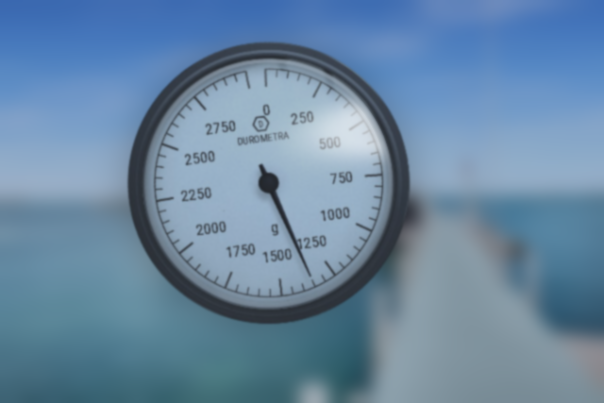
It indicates **1350** g
